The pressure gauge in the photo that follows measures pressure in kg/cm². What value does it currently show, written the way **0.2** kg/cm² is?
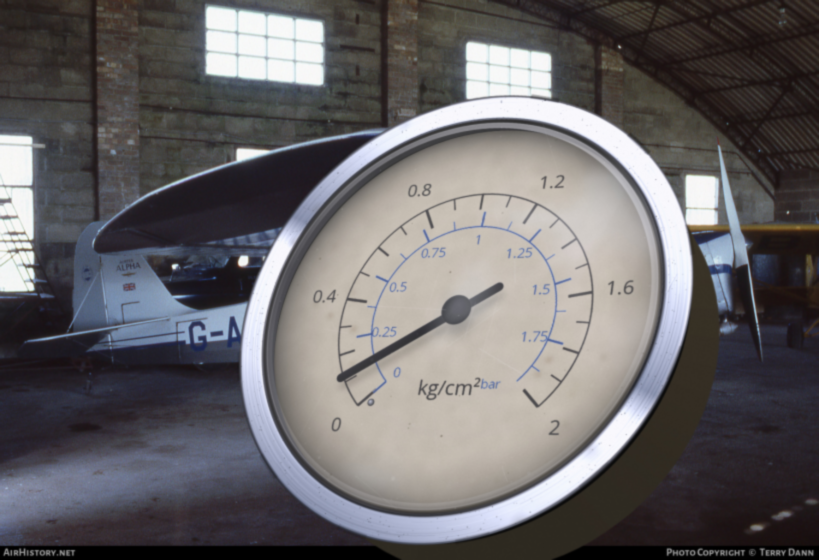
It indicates **0.1** kg/cm²
